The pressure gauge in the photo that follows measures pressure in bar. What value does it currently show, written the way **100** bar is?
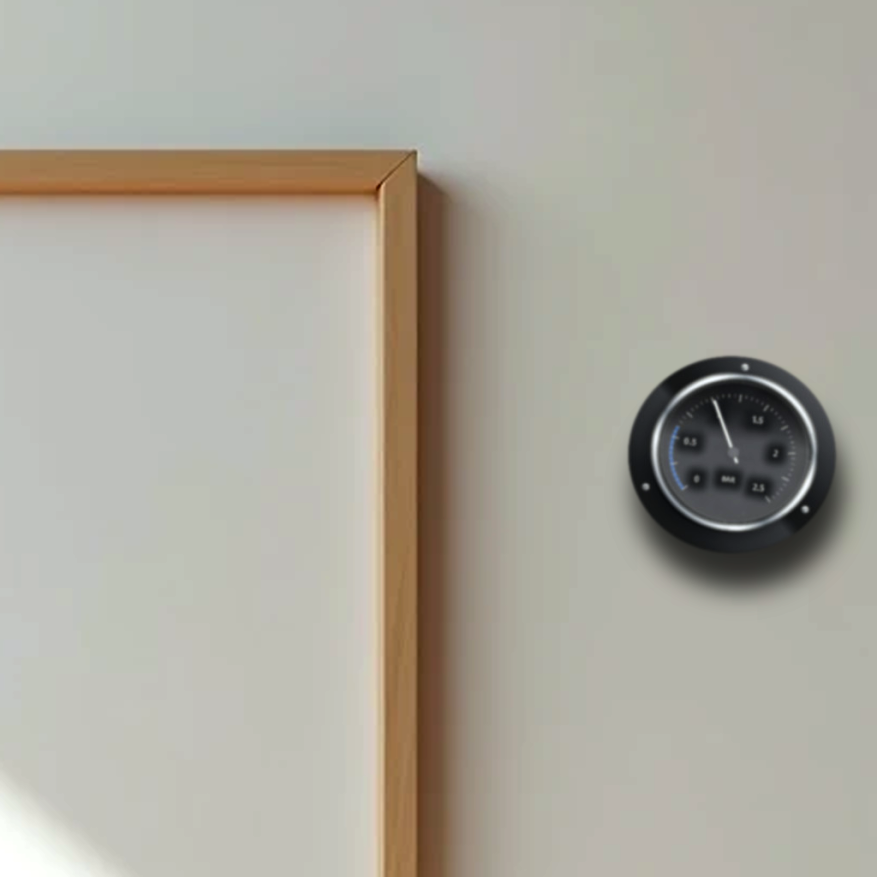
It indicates **1** bar
